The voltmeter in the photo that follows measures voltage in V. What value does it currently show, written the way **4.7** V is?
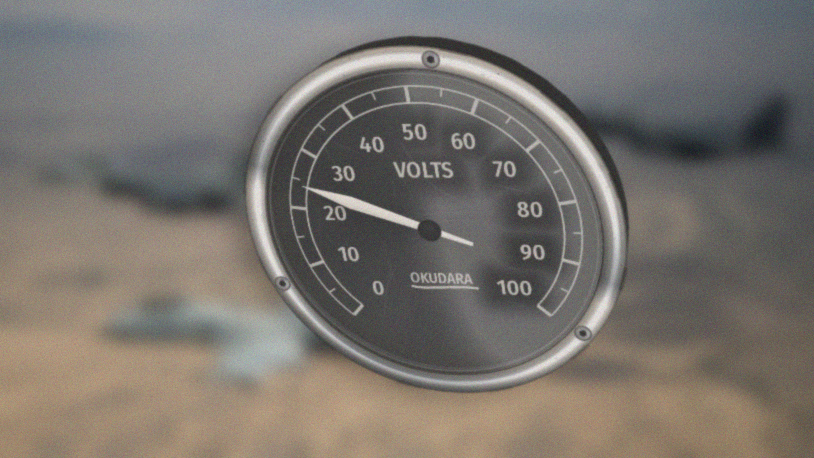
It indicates **25** V
